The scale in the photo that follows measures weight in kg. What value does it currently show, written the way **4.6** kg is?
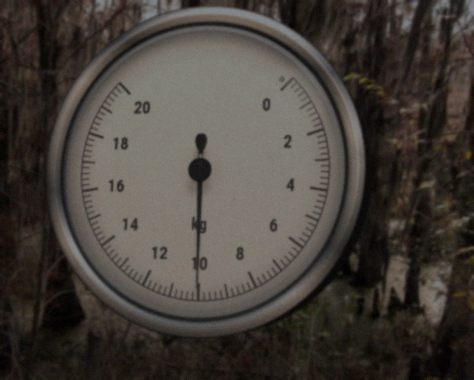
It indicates **10** kg
